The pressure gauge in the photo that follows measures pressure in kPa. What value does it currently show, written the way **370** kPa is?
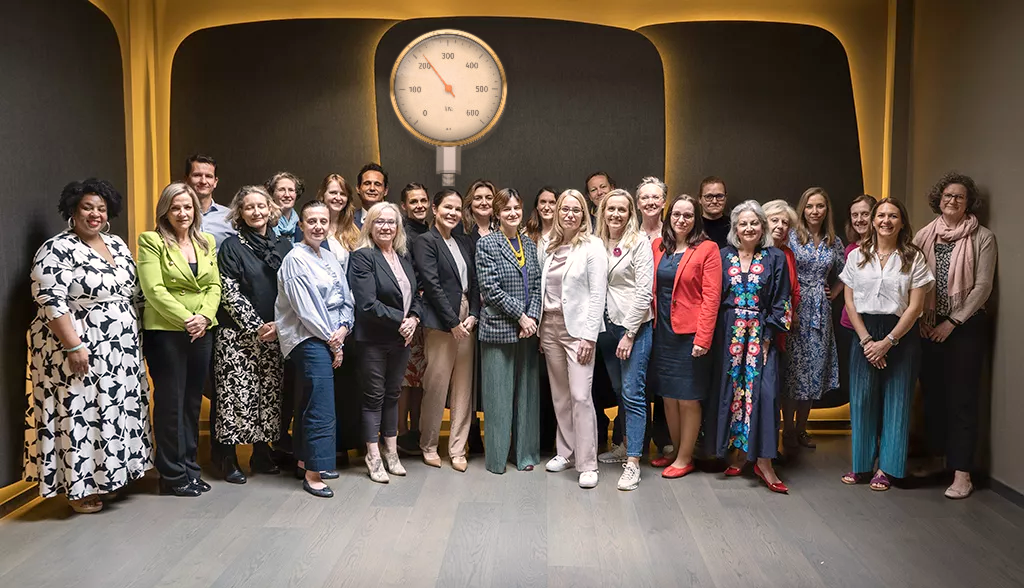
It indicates **220** kPa
